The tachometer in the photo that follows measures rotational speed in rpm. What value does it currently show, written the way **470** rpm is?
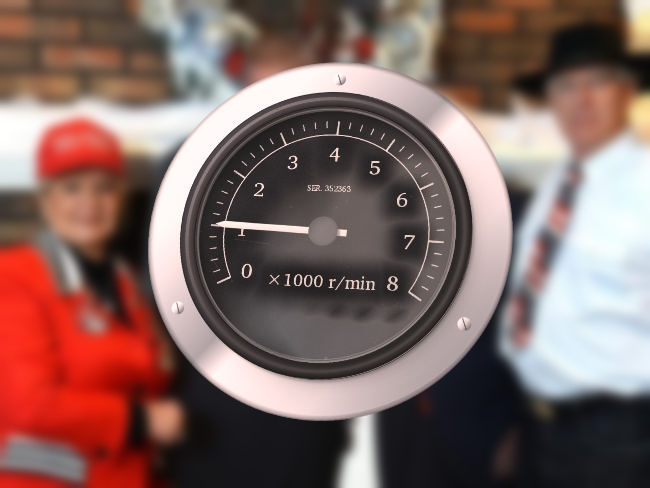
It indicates **1000** rpm
